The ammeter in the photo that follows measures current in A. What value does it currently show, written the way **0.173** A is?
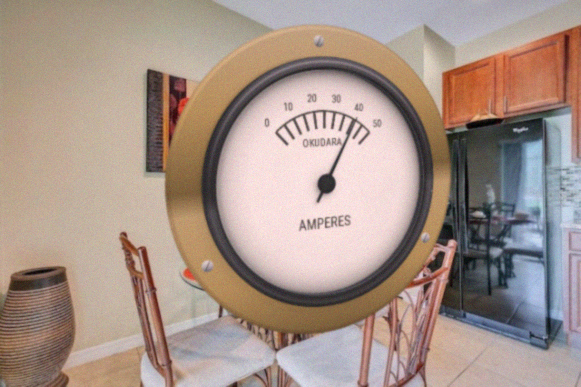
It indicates **40** A
